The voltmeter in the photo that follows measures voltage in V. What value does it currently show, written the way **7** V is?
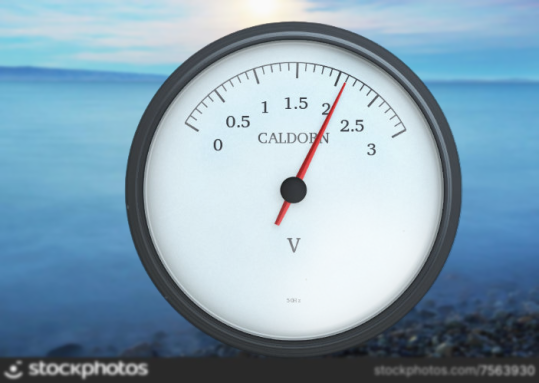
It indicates **2.1** V
